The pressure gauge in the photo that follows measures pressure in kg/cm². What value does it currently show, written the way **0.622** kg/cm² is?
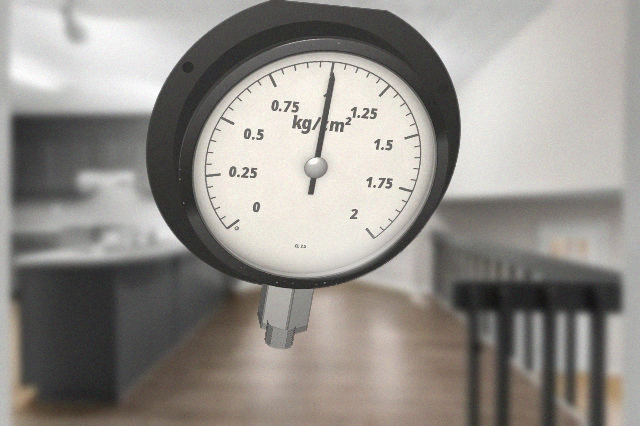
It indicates **1** kg/cm²
